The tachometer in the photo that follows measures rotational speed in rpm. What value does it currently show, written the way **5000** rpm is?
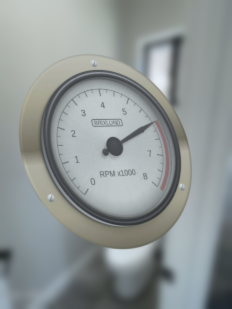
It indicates **6000** rpm
